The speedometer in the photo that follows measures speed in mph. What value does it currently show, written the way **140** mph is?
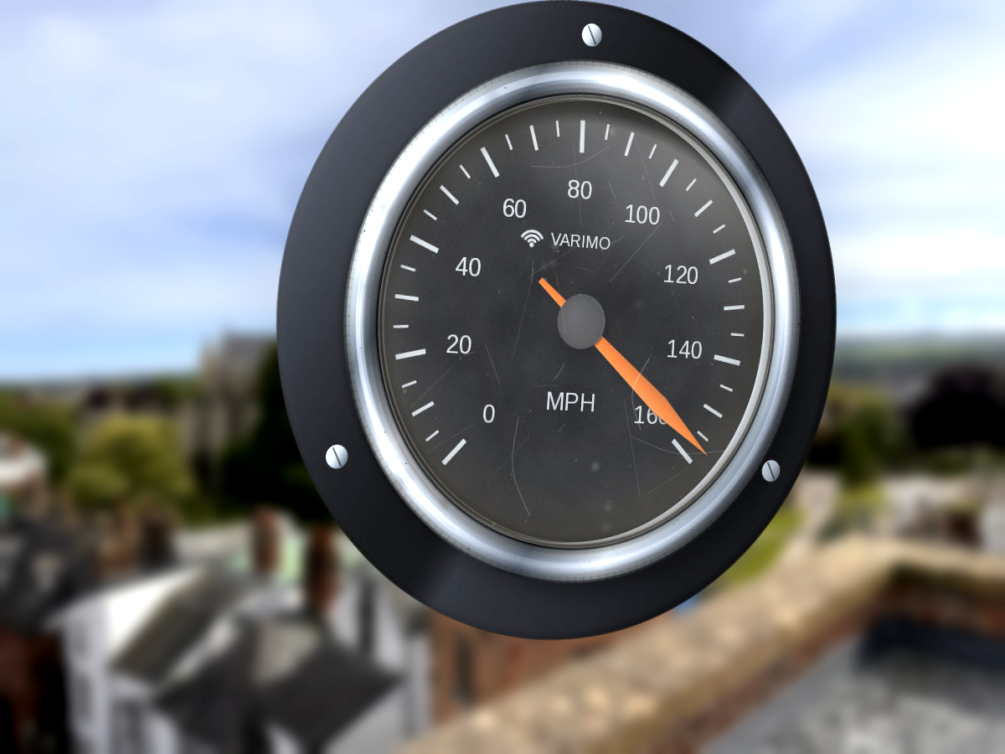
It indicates **157.5** mph
